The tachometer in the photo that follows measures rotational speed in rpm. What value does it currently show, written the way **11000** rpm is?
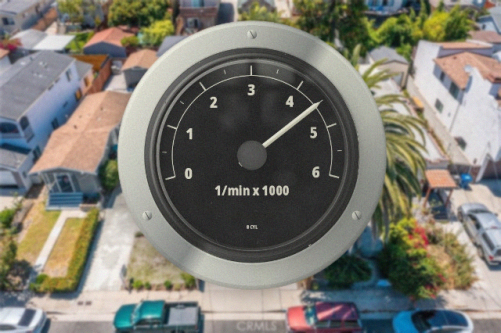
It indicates **4500** rpm
